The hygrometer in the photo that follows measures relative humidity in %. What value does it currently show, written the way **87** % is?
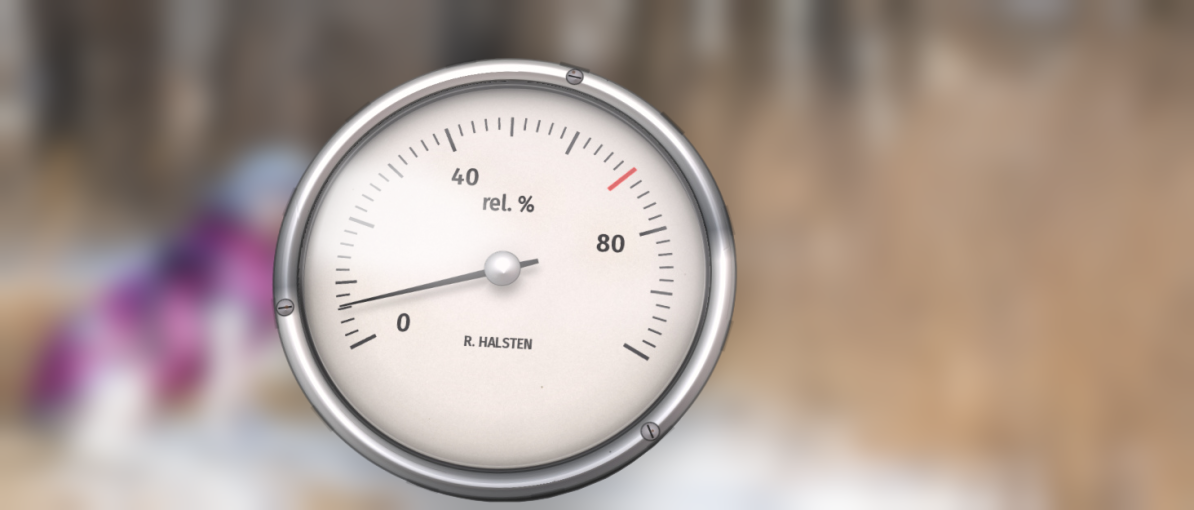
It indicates **6** %
